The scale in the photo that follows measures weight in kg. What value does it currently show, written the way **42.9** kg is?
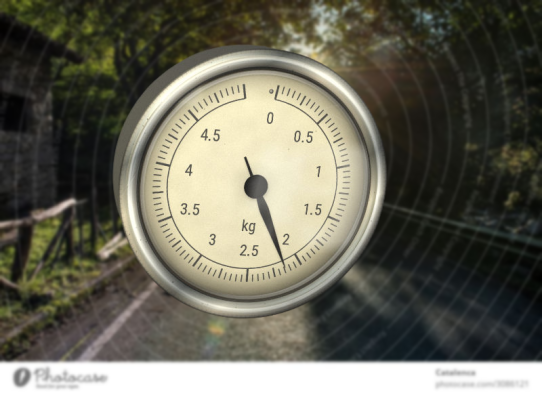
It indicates **2.15** kg
